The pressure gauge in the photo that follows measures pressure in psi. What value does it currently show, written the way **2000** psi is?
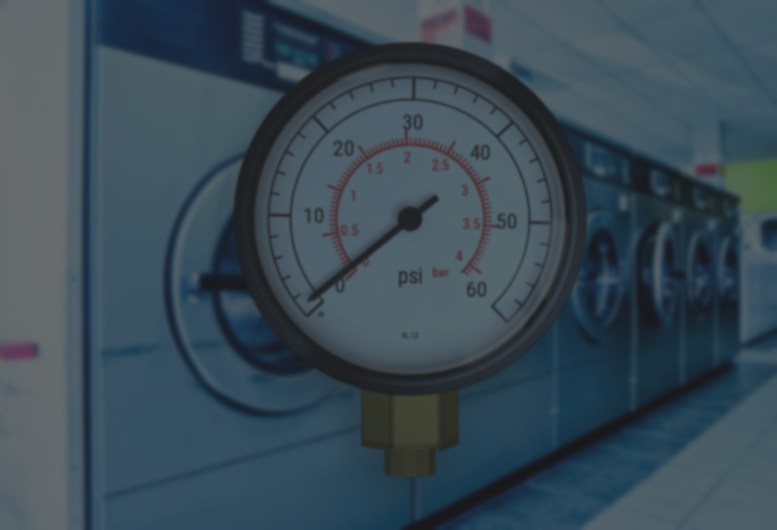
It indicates **1** psi
